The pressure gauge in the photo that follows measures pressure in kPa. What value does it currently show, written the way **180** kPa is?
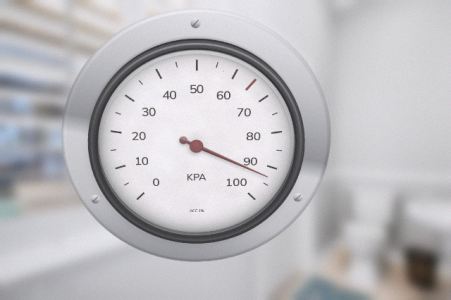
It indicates **92.5** kPa
